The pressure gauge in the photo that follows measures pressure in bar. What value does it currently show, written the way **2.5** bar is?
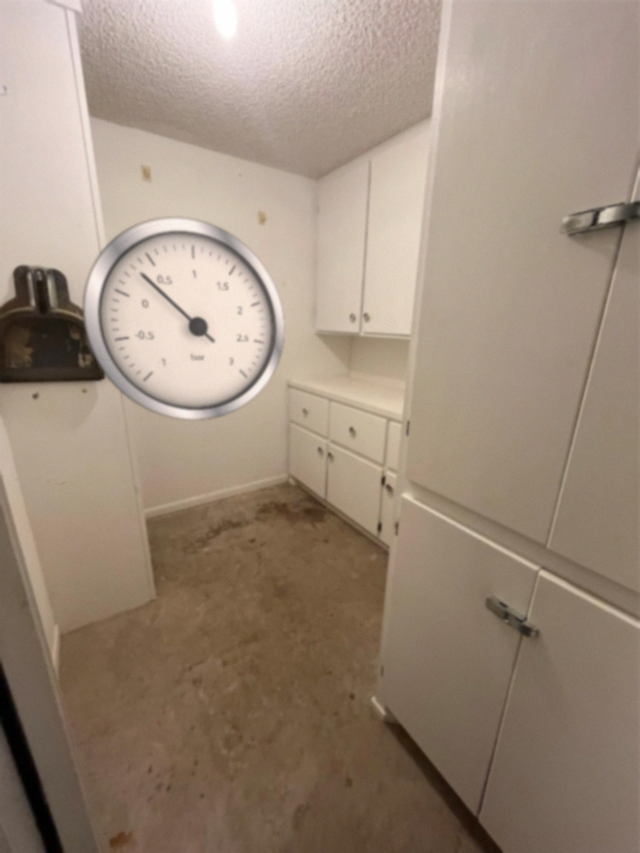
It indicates **0.3** bar
